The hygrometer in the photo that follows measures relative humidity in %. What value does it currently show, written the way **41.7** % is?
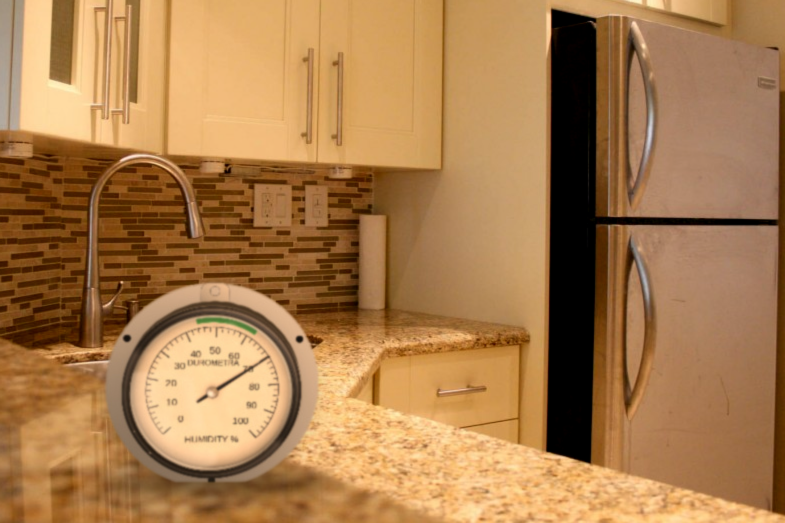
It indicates **70** %
